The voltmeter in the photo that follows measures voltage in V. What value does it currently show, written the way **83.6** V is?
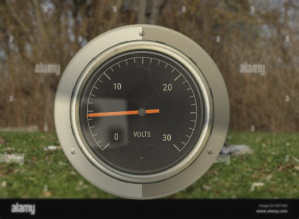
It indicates **4.5** V
